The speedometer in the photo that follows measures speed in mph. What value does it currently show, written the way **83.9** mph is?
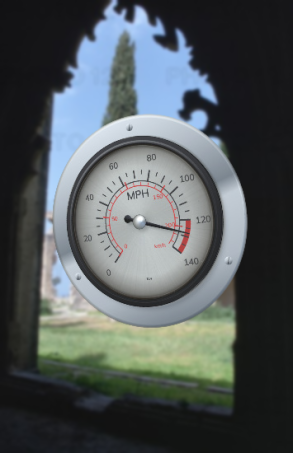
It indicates **127.5** mph
